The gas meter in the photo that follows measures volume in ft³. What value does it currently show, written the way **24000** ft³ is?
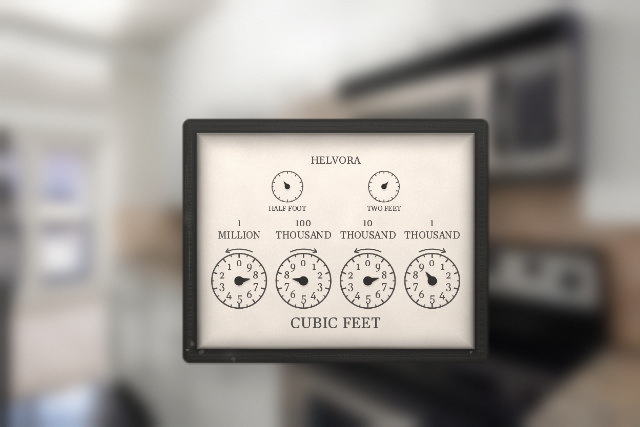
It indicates **777900** ft³
